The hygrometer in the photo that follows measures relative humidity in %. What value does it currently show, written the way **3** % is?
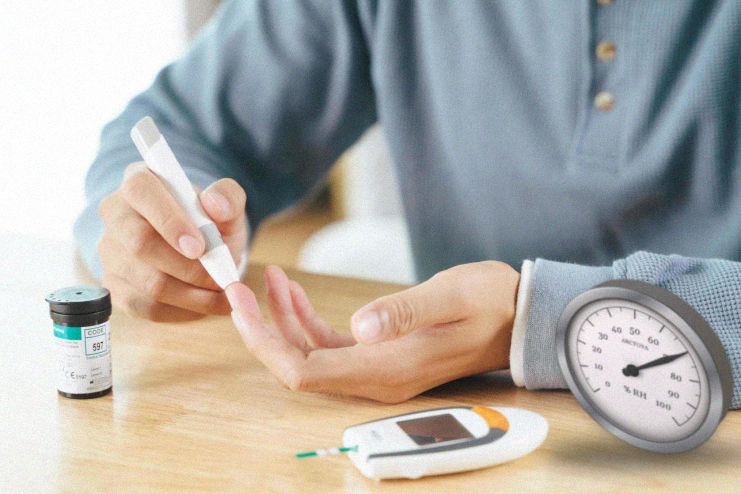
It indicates **70** %
